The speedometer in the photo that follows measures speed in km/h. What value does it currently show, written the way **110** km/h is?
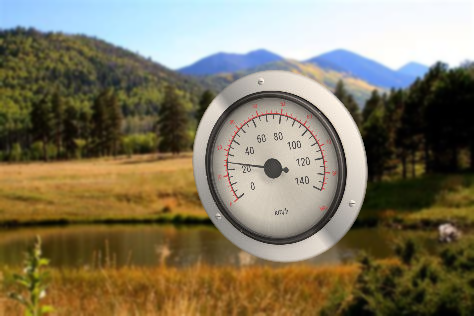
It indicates **25** km/h
